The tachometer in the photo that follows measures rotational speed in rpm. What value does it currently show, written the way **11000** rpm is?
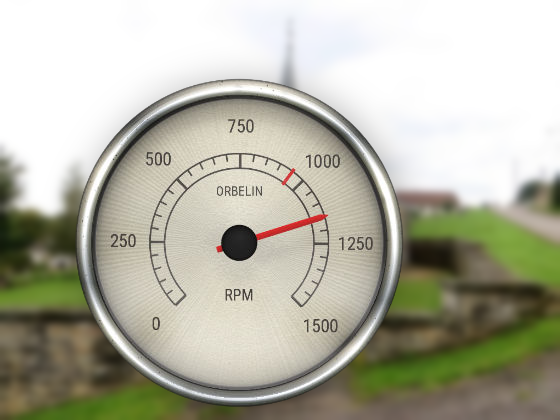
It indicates **1150** rpm
